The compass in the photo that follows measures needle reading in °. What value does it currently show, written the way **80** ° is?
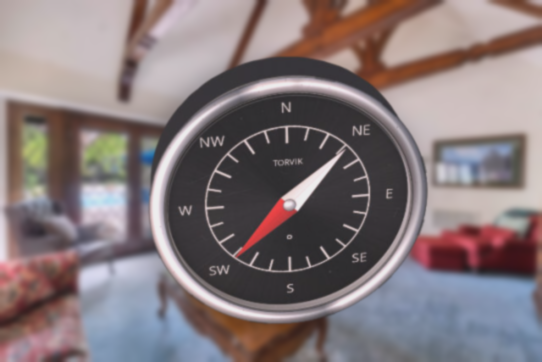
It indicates **225** °
